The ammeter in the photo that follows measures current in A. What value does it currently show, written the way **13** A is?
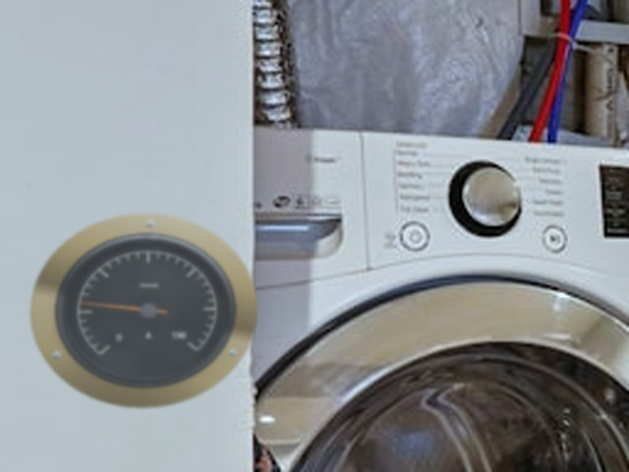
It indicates **30** A
